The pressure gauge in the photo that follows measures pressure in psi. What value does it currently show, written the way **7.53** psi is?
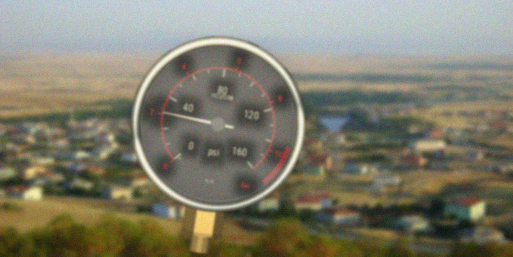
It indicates **30** psi
